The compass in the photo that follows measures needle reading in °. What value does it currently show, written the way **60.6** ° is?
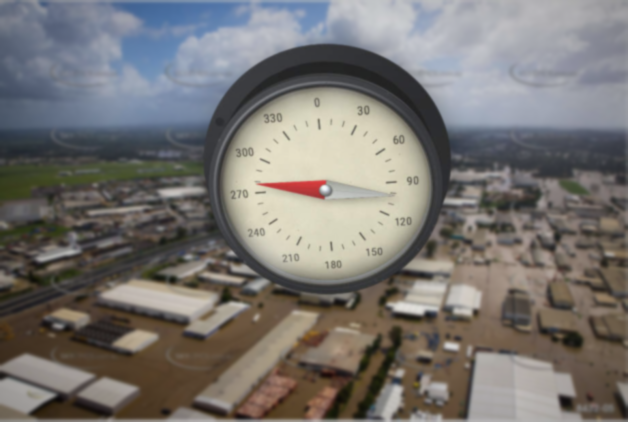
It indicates **280** °
